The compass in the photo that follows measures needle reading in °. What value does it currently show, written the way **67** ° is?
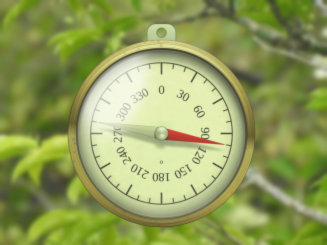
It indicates **100** °
